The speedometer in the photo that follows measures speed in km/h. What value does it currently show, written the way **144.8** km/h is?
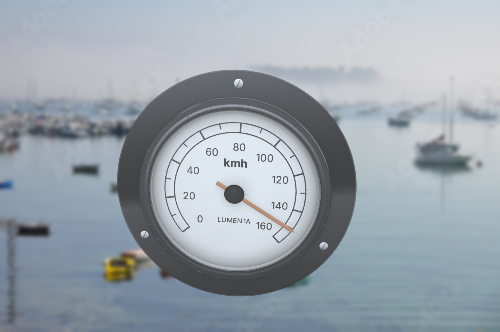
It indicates **150** km/h
